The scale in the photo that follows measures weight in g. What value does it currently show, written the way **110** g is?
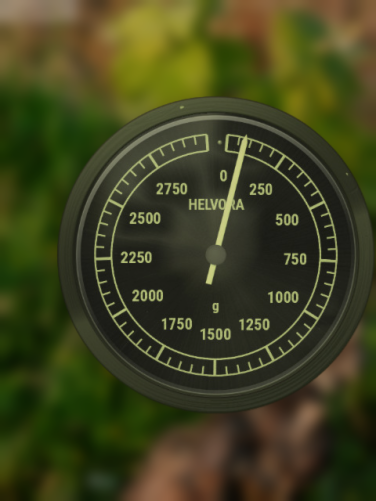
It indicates **75** g
